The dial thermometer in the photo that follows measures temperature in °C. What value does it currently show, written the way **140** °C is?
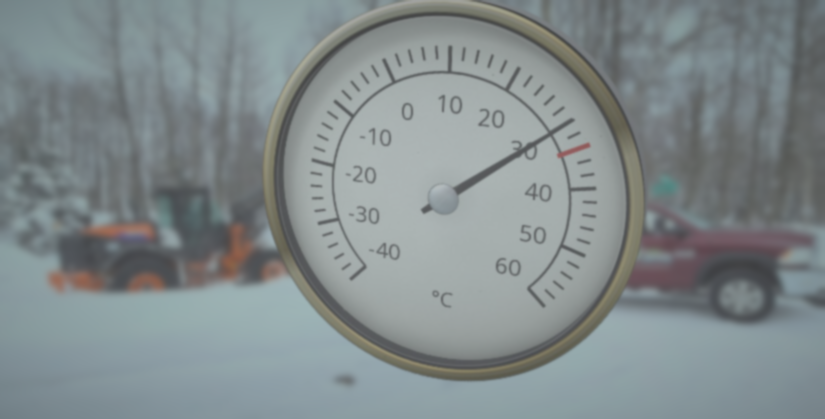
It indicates **30** °C
